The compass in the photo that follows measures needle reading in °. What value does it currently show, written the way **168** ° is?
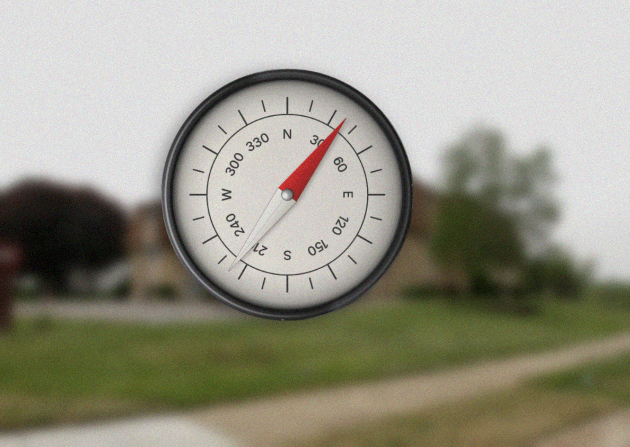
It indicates **37.5** °
